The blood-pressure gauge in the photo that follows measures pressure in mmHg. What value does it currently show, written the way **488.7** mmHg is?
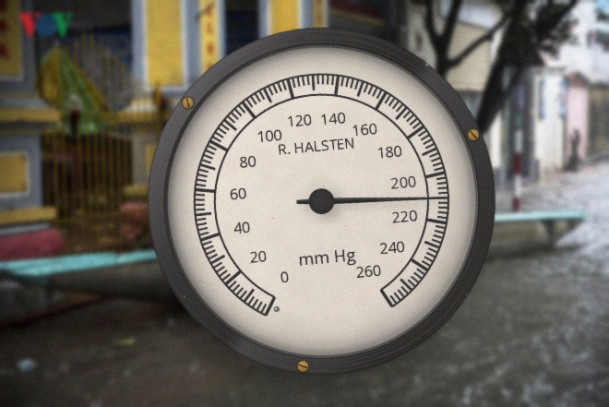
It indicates **210** mmHg
